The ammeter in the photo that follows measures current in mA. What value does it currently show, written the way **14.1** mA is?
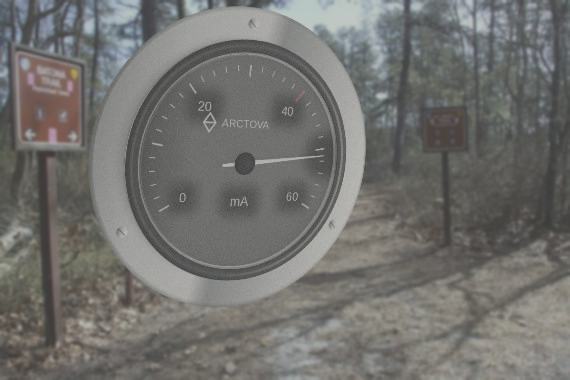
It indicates **51** mA
